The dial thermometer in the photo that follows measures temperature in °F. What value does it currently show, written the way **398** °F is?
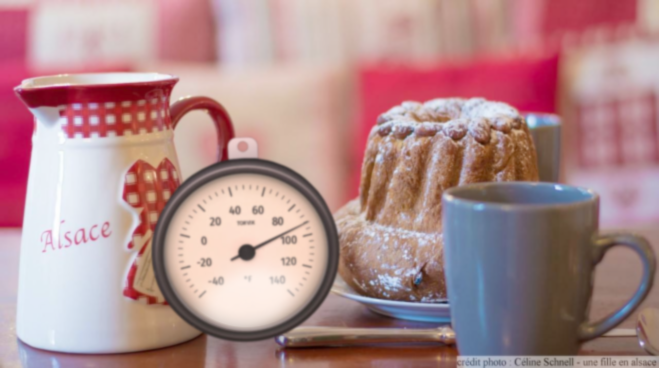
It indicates **92** °F
